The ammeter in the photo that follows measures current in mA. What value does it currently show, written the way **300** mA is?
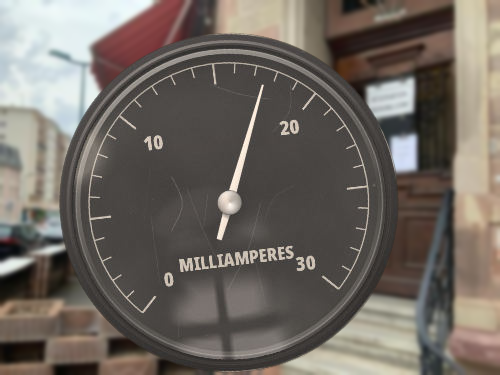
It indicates **17.5** mA
